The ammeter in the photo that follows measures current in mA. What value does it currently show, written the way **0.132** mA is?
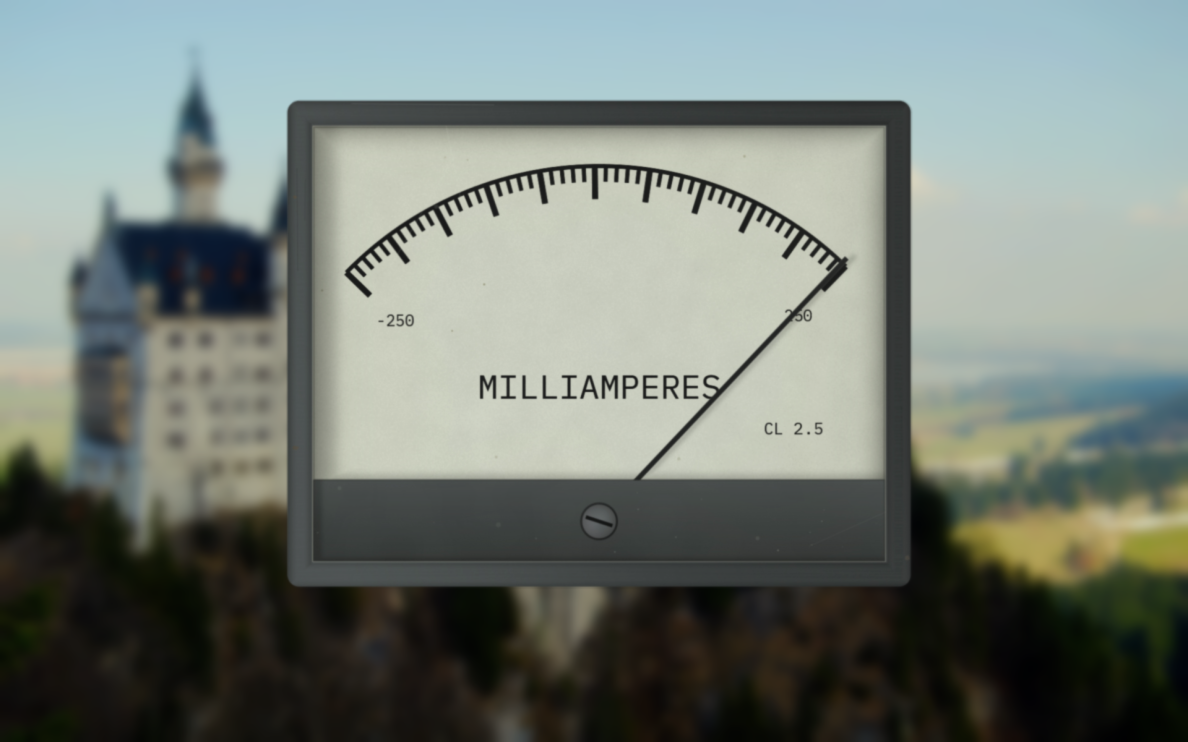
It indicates **245** mA
